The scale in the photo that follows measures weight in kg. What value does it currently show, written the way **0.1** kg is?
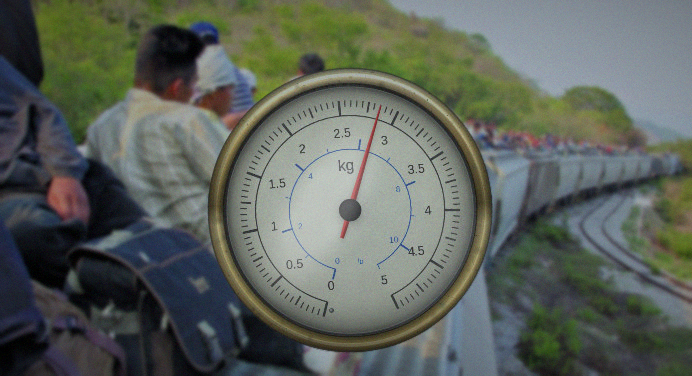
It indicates **2.85** kg
